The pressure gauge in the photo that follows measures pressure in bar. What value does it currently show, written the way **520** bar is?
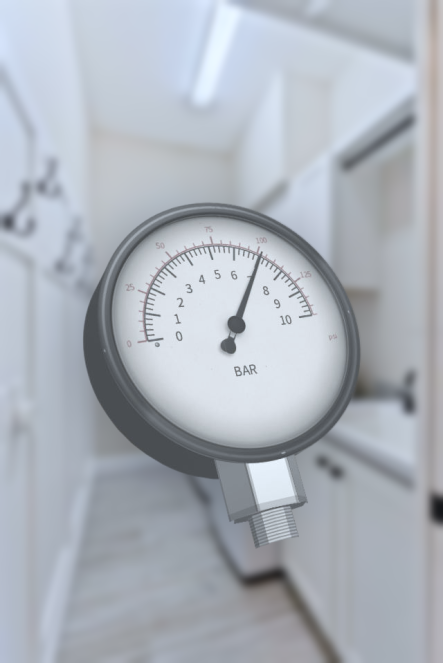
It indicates **7** bar
